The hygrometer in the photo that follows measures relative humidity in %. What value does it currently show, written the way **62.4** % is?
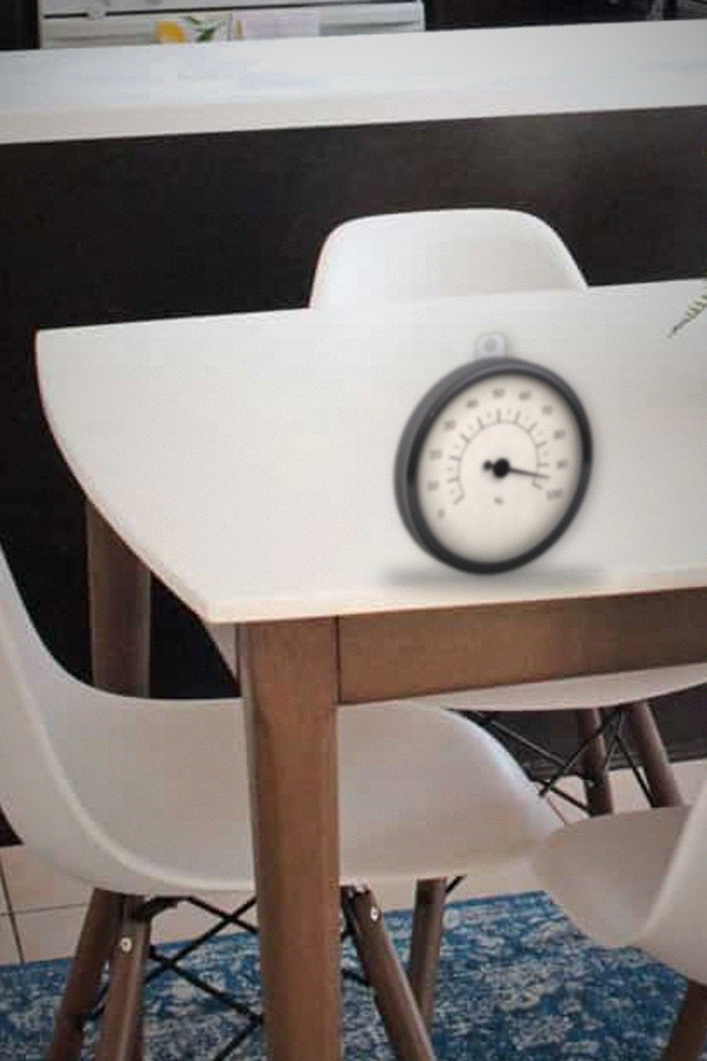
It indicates **95** %
